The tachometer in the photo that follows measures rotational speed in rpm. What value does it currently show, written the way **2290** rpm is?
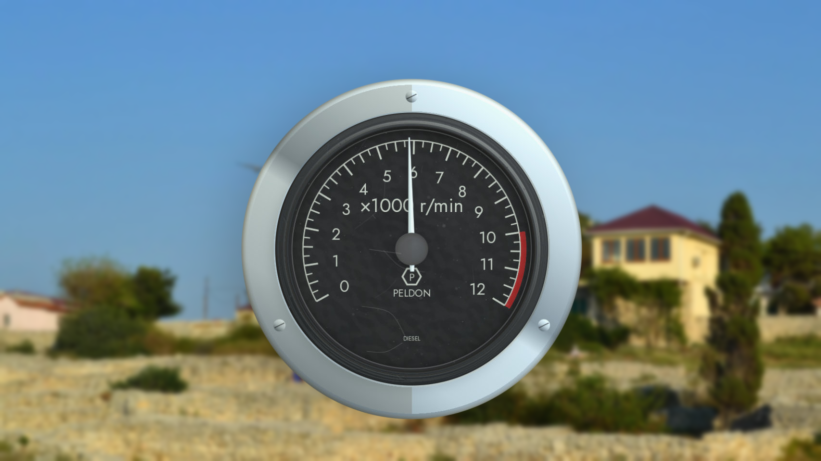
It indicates **5875** rpm
